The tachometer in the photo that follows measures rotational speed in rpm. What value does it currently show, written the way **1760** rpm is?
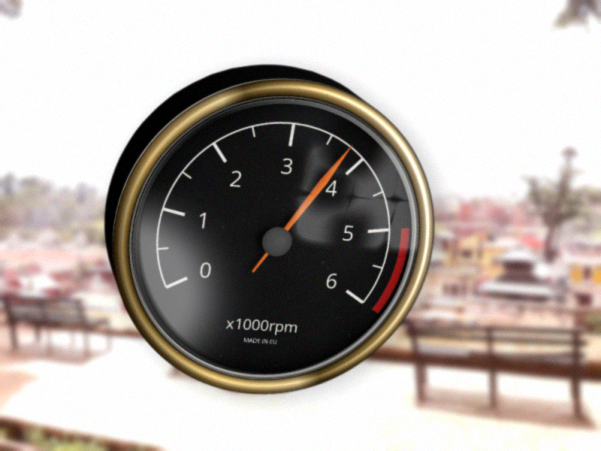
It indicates **3750** rpm
